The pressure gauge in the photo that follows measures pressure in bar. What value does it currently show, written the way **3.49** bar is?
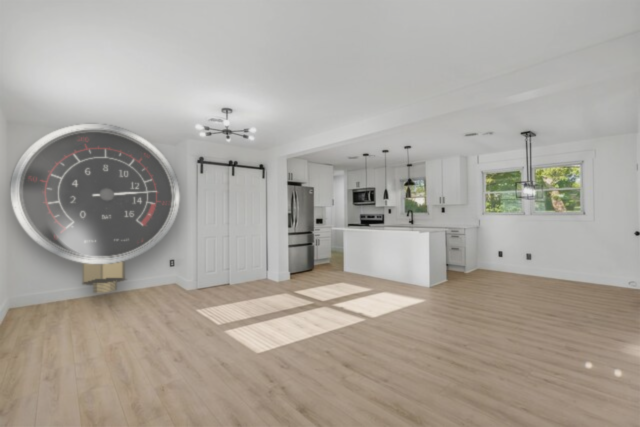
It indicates **13** bar
